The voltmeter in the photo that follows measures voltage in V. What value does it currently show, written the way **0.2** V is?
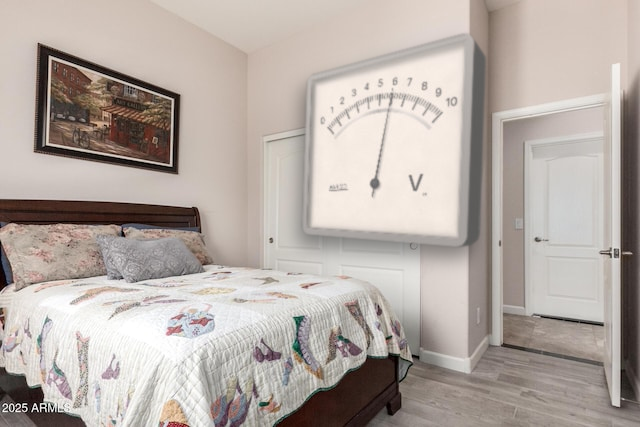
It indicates **6** V
